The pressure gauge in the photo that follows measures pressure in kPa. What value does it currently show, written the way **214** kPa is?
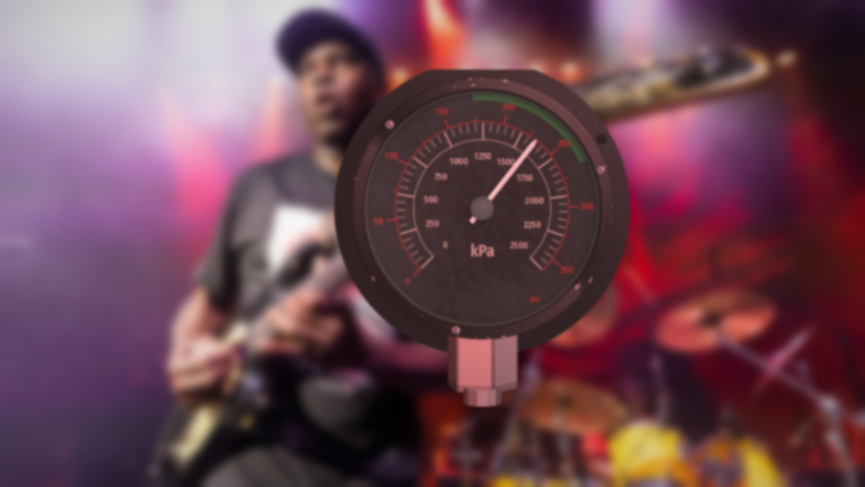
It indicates **1600** kPa
